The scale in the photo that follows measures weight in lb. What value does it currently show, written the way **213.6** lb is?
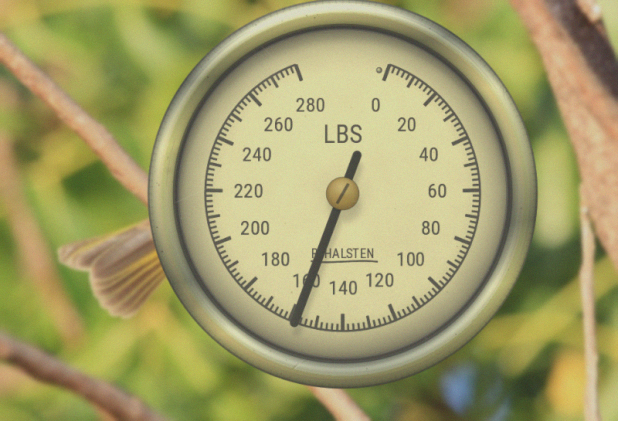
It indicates **158** lb
